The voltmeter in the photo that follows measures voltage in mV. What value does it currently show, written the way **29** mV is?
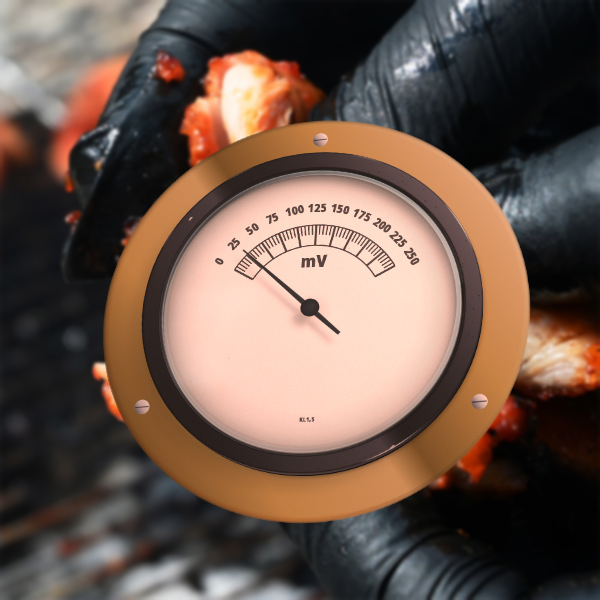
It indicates **25** mV
